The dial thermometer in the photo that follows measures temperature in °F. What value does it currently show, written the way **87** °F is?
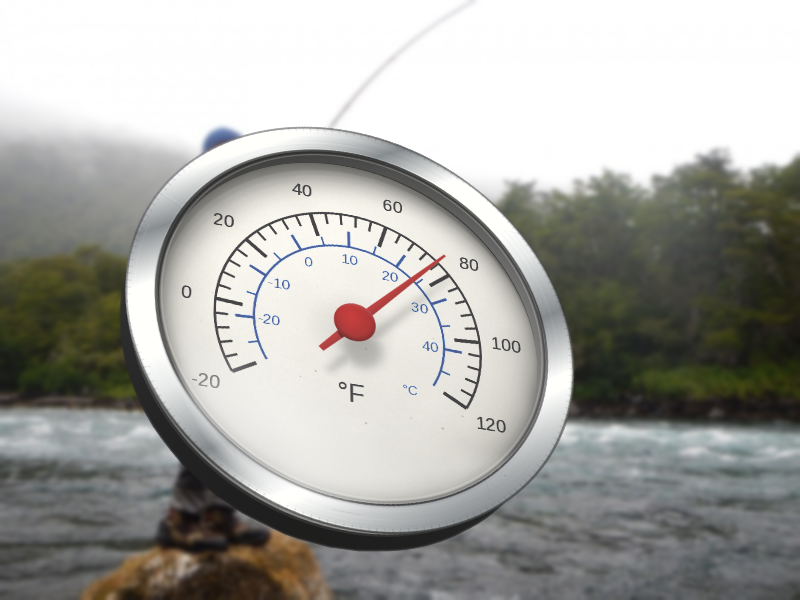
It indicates **76** °F
